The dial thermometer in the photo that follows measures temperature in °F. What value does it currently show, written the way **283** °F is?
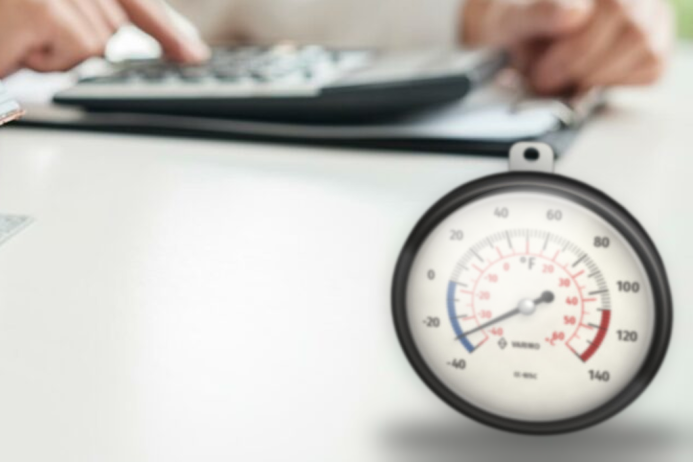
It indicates **-30** °F
